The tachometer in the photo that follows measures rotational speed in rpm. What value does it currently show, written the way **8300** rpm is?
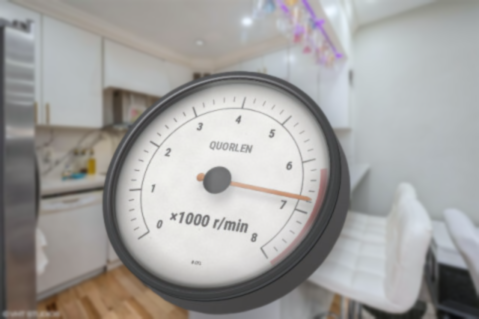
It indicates **6800** rpm
